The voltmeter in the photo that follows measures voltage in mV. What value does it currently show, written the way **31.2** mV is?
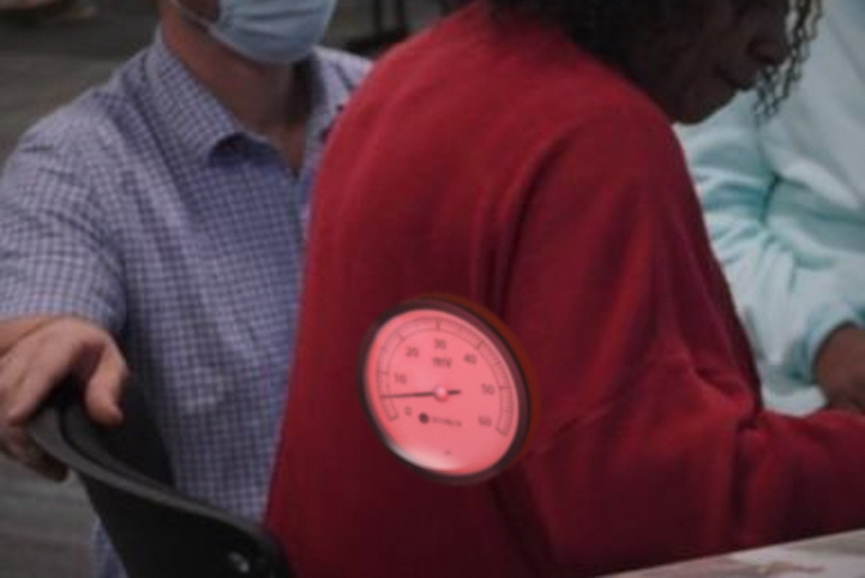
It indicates **5** mV
